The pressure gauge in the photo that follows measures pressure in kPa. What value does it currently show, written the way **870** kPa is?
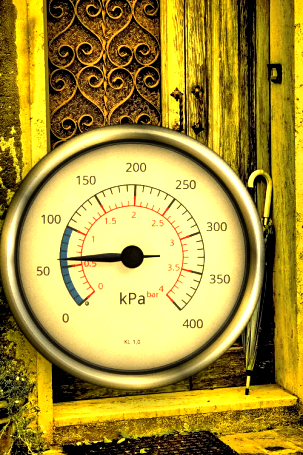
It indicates **60** kPa
